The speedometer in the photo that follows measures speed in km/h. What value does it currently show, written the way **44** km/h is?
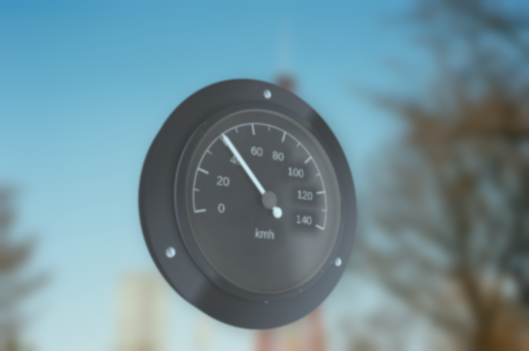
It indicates **40** km/h
